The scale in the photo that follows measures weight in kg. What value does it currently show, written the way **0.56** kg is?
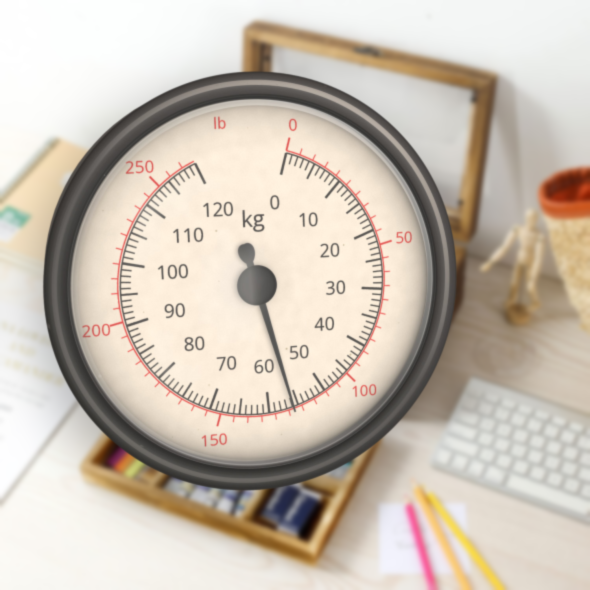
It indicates **56** kg
